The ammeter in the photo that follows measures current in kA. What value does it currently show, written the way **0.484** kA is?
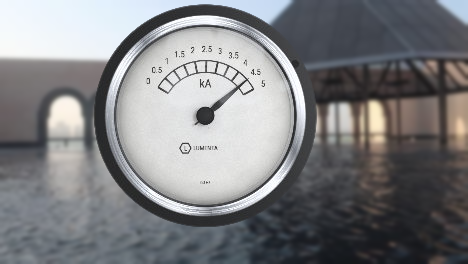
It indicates **4.5** kA
